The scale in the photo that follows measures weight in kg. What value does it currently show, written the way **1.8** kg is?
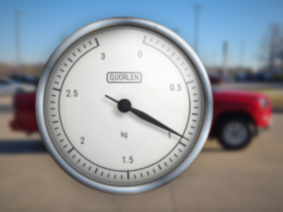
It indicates **0.95** kg
